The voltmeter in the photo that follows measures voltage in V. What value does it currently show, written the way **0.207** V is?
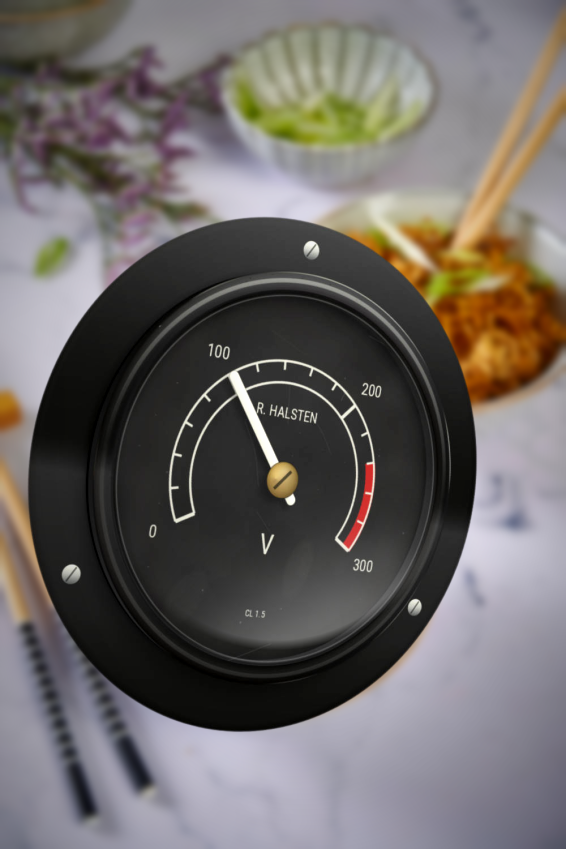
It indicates **100** V
